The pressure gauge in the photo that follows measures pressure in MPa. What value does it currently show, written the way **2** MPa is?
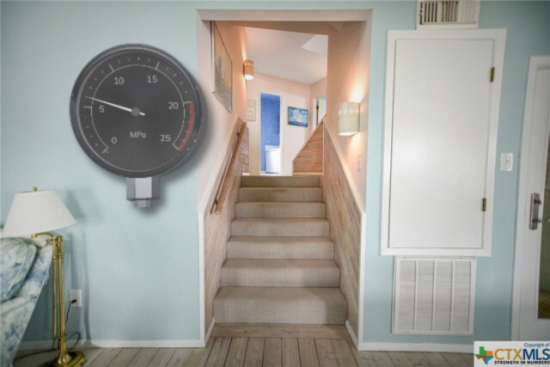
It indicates **6** MPa
